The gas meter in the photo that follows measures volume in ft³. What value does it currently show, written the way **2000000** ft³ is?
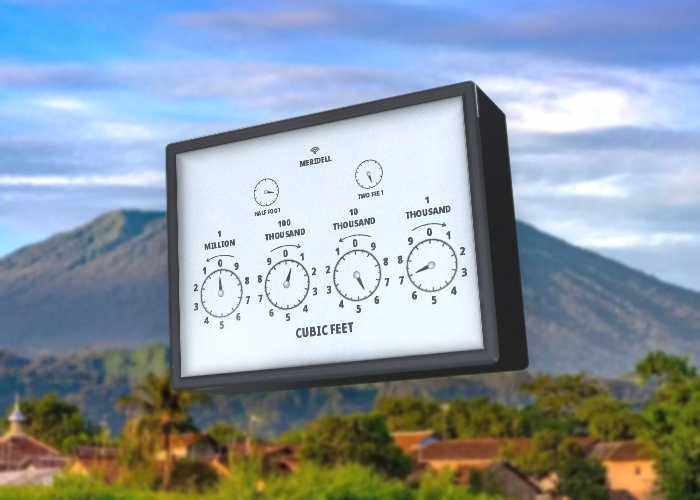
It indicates **5700** ft³
